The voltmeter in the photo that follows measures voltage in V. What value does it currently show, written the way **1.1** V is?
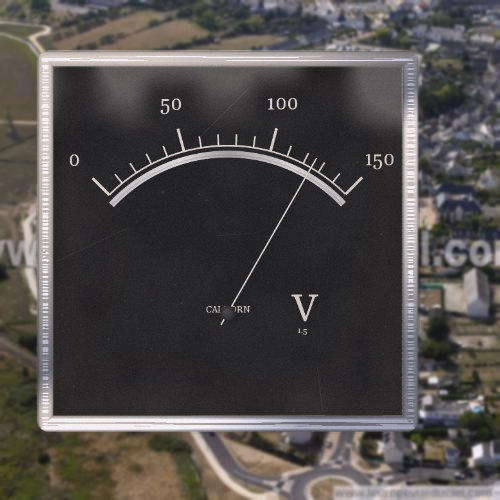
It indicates **125** V
